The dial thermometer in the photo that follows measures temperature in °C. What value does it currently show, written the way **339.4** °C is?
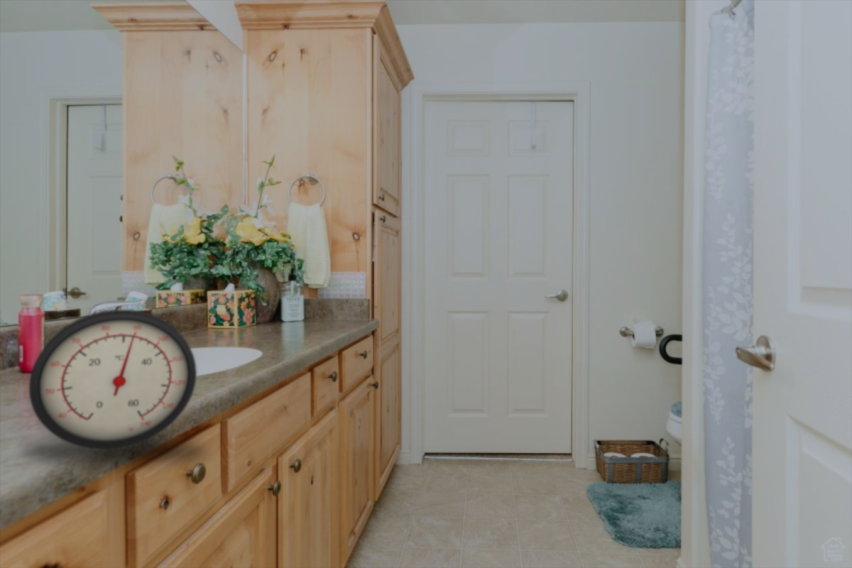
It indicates **32** °C
